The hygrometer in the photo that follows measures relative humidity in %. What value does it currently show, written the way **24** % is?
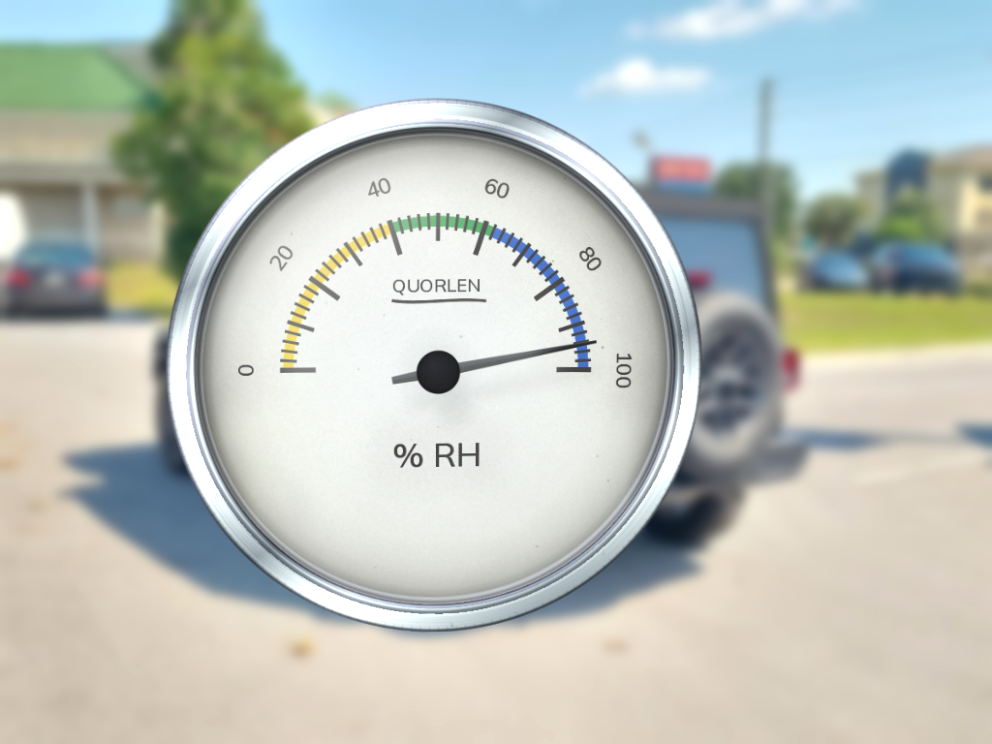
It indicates **94** %
